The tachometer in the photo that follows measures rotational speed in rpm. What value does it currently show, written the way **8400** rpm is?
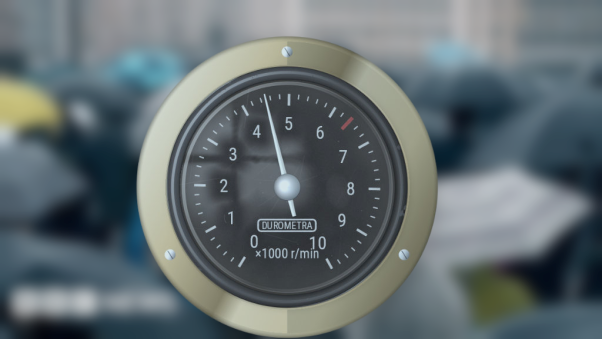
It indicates **4500** rpm
